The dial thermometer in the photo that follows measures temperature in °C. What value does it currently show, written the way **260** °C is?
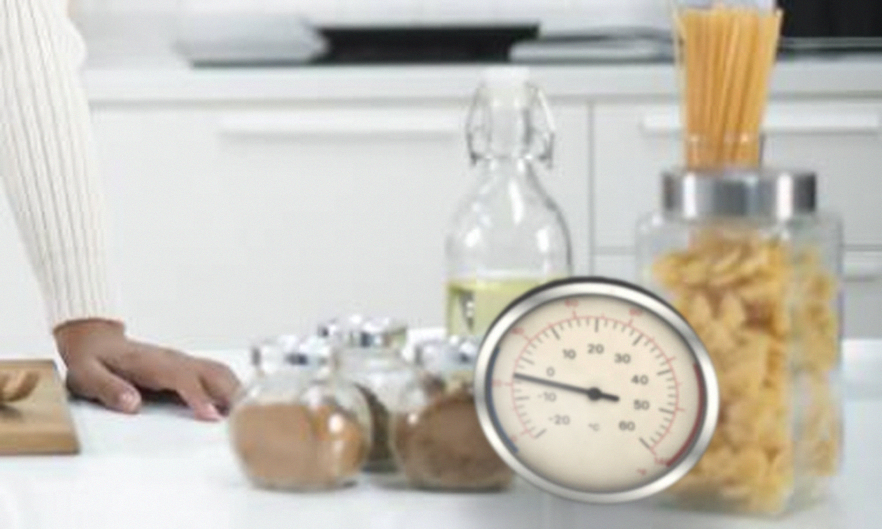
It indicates **-4** °C
